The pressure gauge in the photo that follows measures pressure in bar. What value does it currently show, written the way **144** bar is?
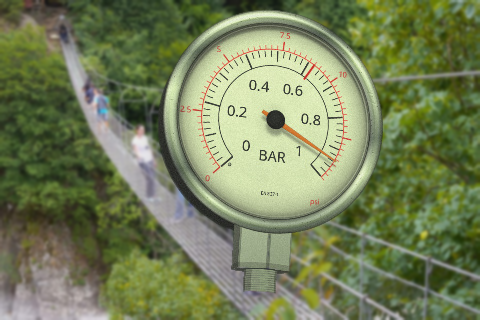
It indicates **0.94** bar
